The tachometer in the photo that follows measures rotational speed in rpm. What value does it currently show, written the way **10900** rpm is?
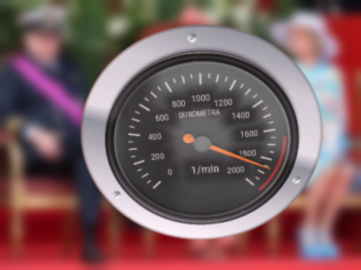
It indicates **1850** rpm
